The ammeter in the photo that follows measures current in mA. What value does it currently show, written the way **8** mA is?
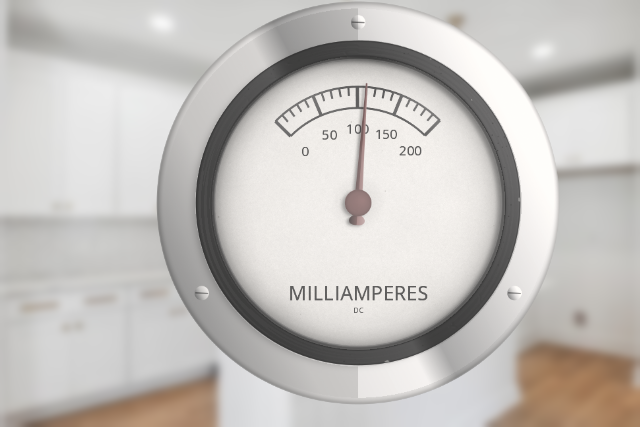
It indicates **110** mA
